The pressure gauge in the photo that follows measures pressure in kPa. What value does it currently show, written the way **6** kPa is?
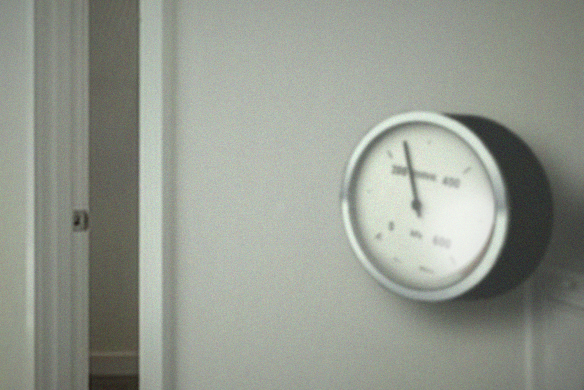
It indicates **250** kPa
